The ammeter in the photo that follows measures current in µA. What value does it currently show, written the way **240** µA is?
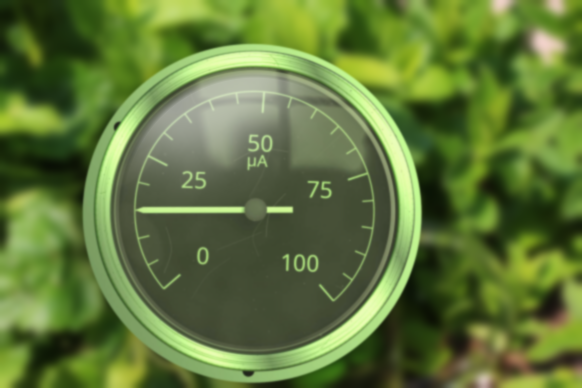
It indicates **15** µA
